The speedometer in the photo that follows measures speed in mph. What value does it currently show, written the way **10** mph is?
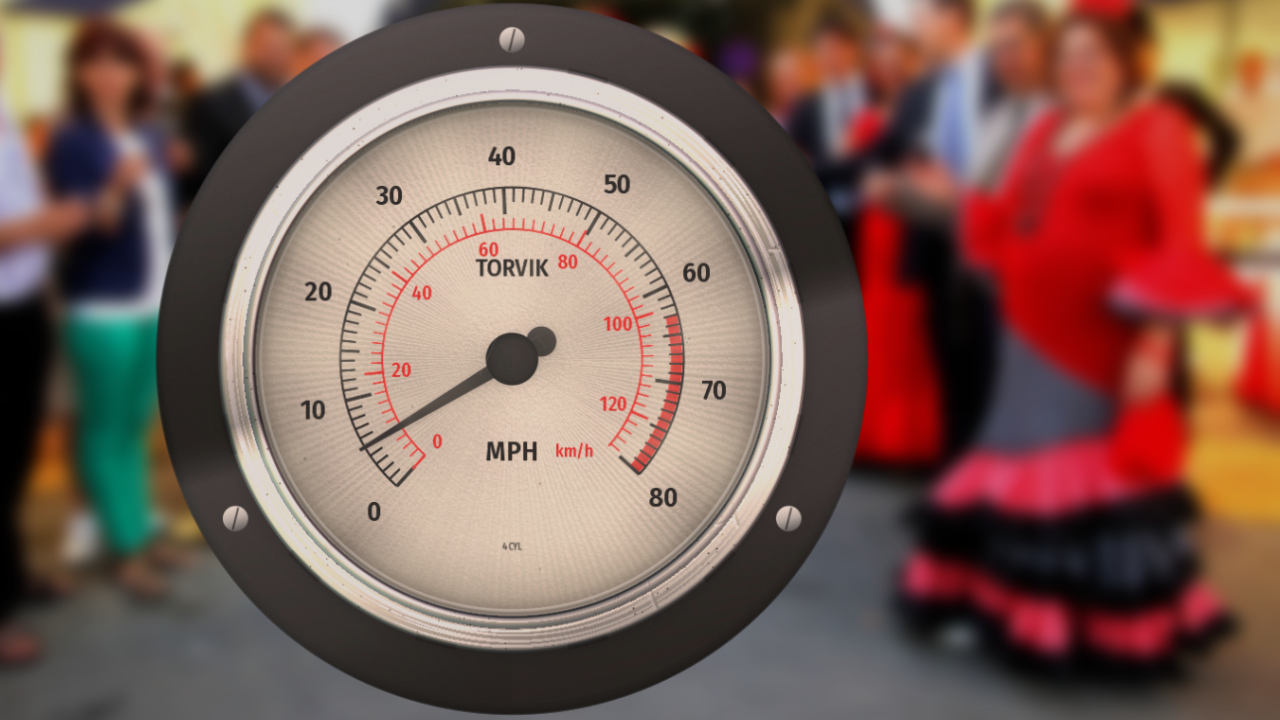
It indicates **5** mph
